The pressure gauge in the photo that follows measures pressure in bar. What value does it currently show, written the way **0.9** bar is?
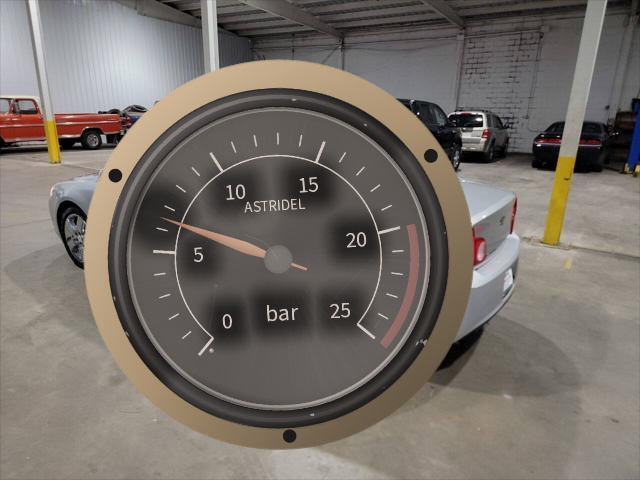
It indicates **6.5** bar
